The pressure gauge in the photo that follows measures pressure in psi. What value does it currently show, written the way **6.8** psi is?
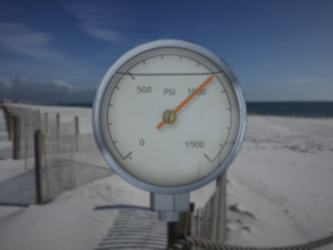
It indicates **1000** psi
